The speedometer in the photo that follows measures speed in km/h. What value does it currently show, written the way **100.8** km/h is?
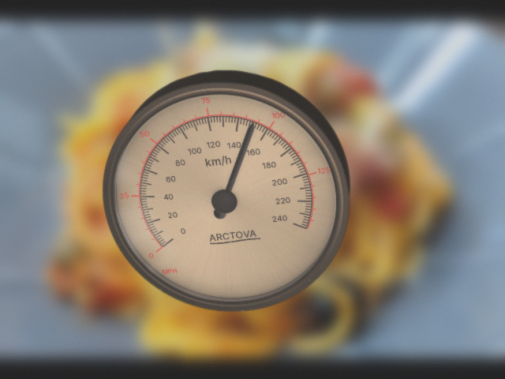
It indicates **150** km/h
